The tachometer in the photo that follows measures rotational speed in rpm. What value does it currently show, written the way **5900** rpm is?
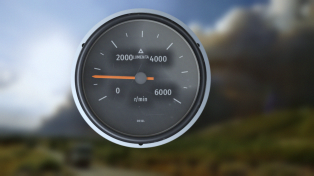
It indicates **750** rpm
